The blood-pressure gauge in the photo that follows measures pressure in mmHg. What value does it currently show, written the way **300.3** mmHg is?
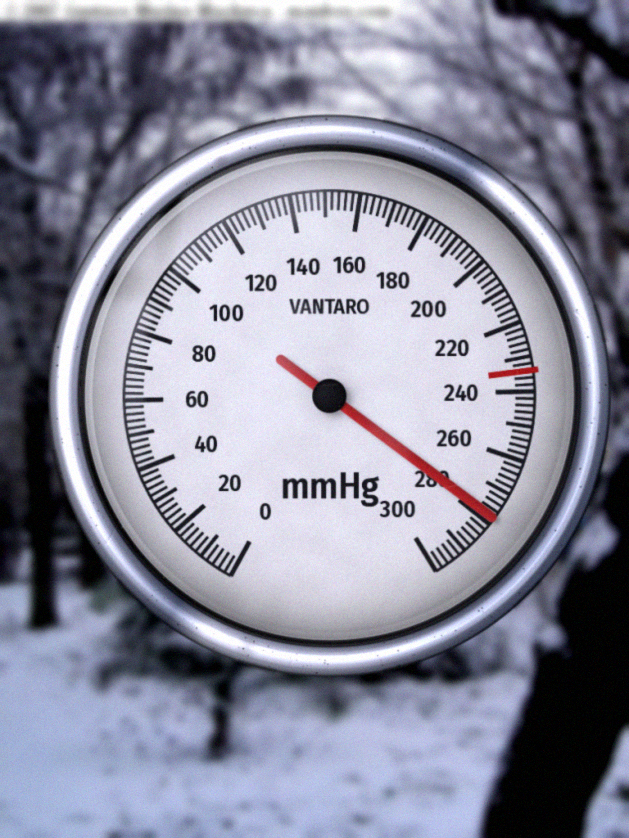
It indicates **278** mmHg
